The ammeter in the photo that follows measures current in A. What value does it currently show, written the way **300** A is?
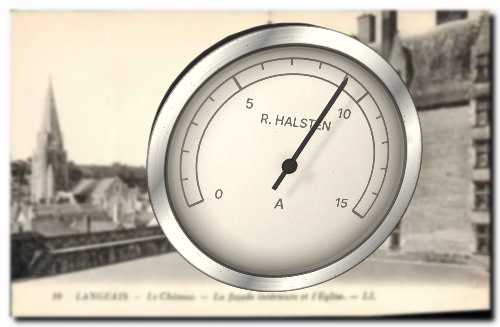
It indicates **9** A
